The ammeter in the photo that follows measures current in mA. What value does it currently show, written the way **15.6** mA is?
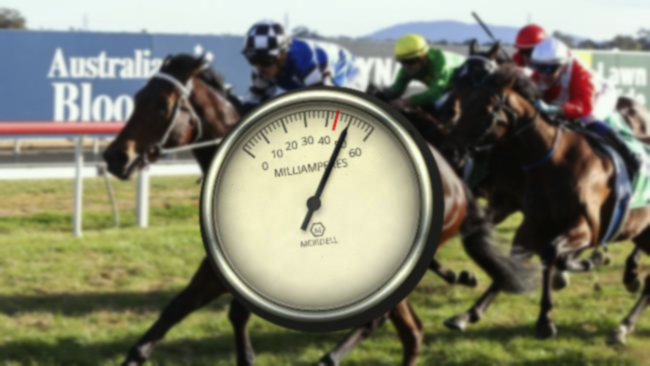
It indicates **50** mA
